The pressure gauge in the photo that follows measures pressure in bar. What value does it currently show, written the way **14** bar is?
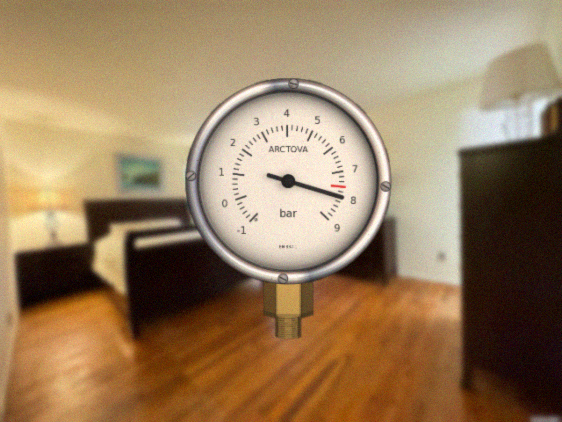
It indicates **8** bar
